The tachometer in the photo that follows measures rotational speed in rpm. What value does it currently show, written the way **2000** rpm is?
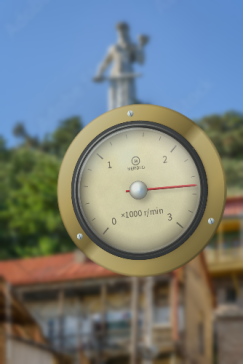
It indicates **2500** rpm
